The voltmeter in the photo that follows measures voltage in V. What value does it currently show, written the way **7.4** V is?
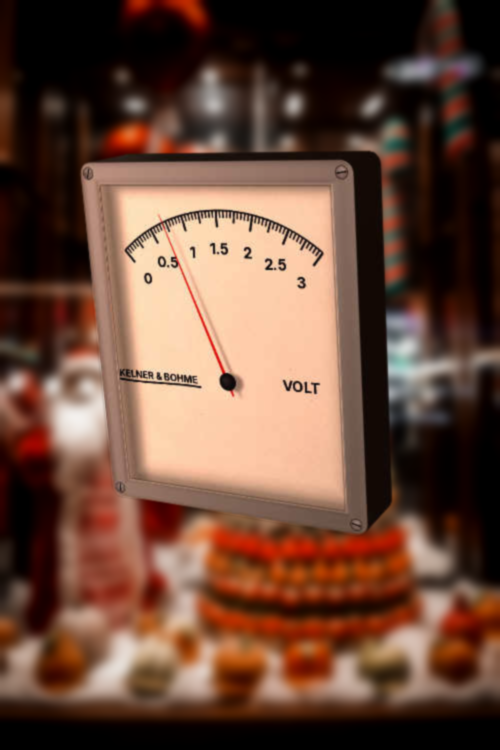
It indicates **0.75** V
